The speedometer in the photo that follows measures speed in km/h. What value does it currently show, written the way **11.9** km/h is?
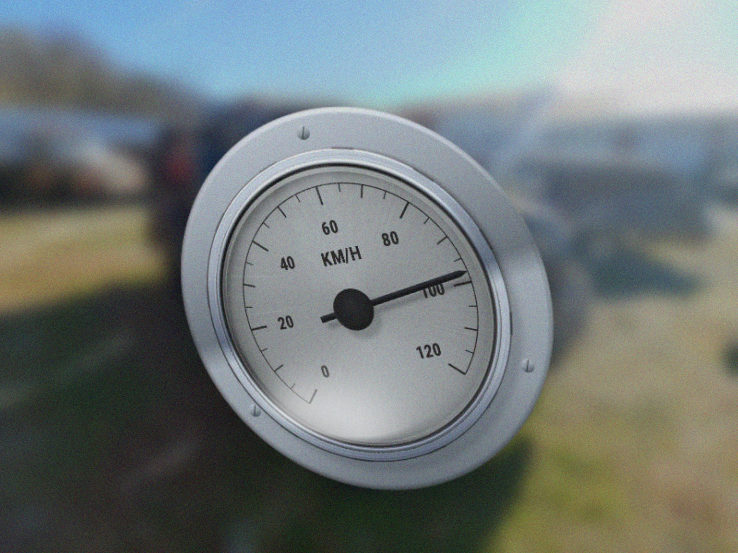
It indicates **97.5** km/h
